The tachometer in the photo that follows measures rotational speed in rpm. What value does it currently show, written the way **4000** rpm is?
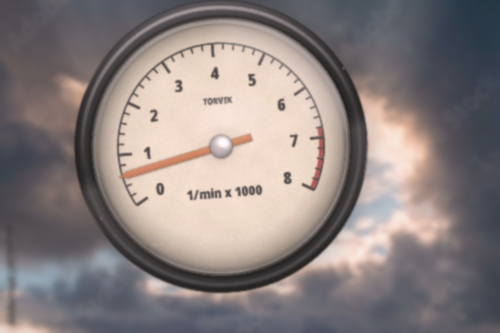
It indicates **600** rpm
